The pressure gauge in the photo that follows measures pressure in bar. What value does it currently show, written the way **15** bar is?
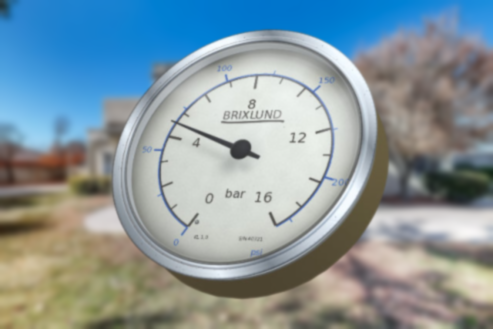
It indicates **4.5** bar
